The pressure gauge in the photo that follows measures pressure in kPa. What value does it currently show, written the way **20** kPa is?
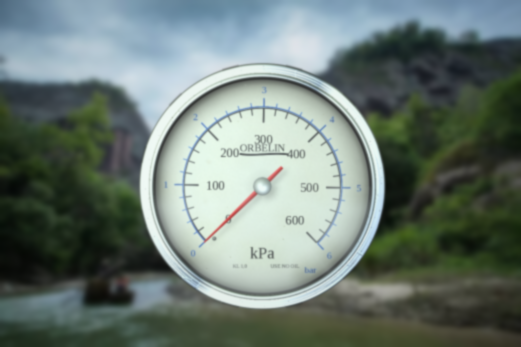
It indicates **0** kPa
